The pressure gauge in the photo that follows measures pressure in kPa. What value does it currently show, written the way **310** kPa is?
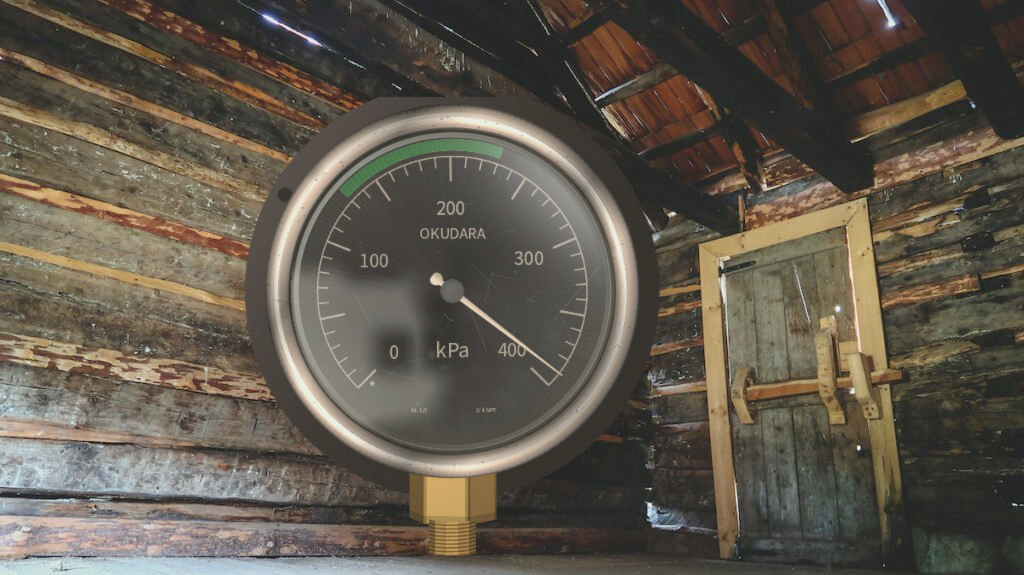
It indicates **390** kPa
